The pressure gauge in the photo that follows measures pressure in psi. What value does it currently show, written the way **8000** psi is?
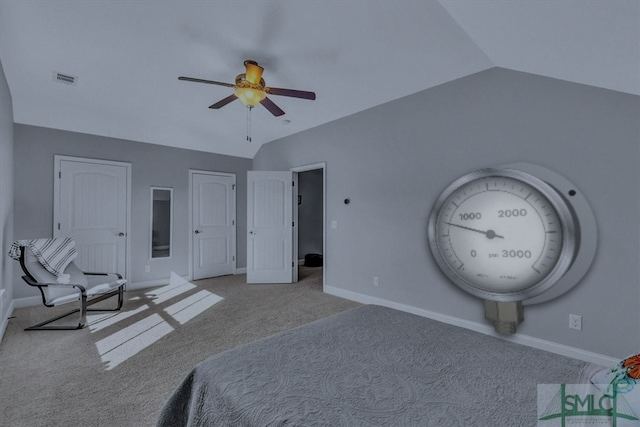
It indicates **700** psi
